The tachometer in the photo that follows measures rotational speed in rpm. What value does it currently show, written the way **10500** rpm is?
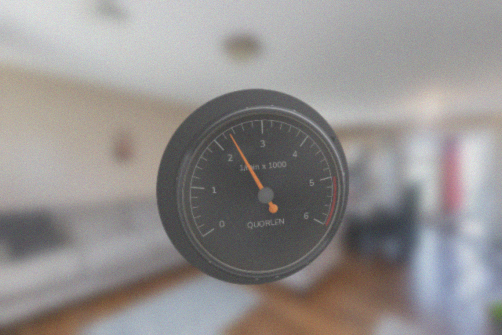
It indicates **2300** rpm
